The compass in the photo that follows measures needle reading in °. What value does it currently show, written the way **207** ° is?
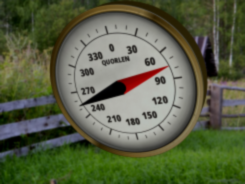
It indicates **75** °
